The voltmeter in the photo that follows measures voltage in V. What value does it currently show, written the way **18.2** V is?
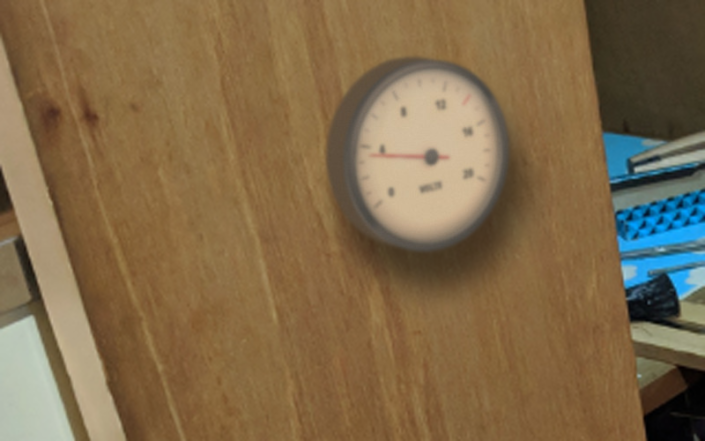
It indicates **3.5** V
